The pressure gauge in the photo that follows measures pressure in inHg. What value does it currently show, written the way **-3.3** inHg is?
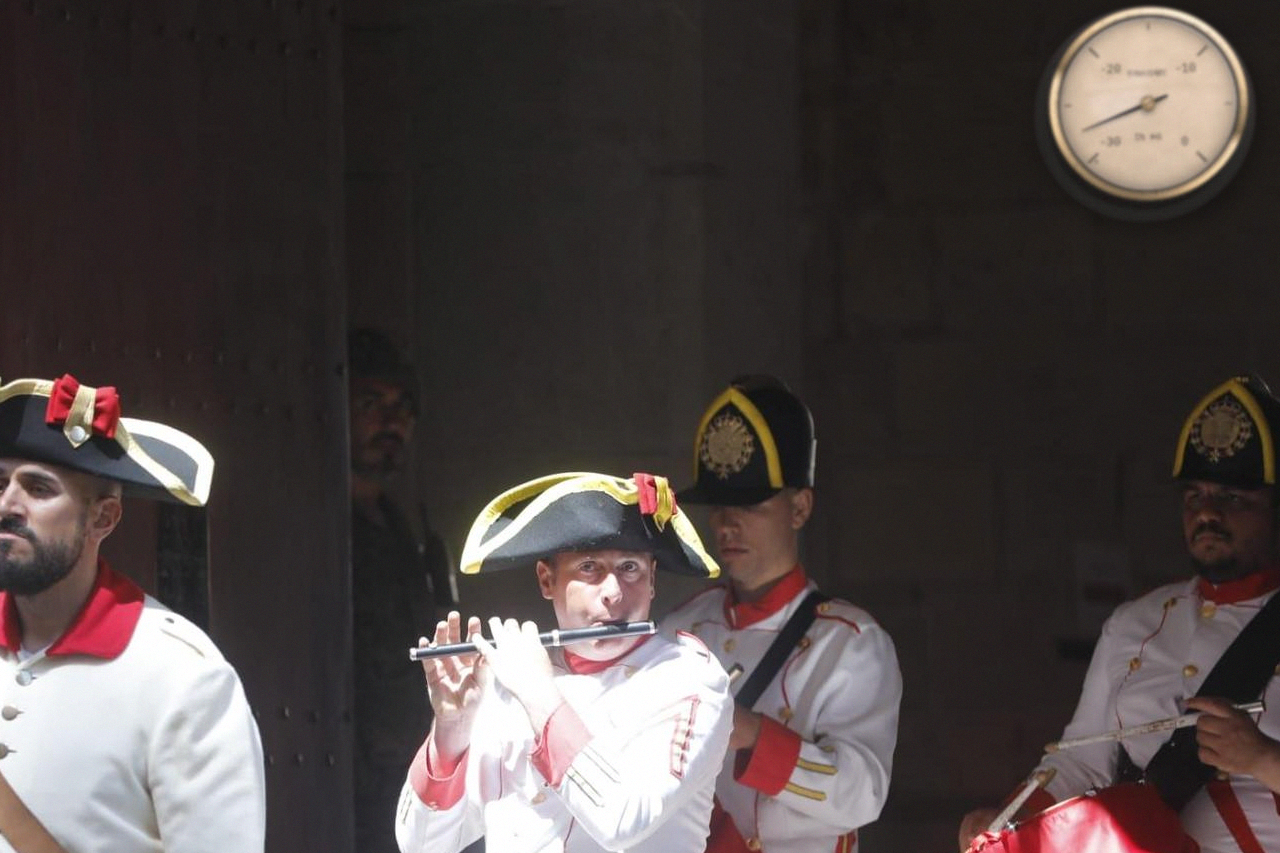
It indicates **-27.5** inHg
